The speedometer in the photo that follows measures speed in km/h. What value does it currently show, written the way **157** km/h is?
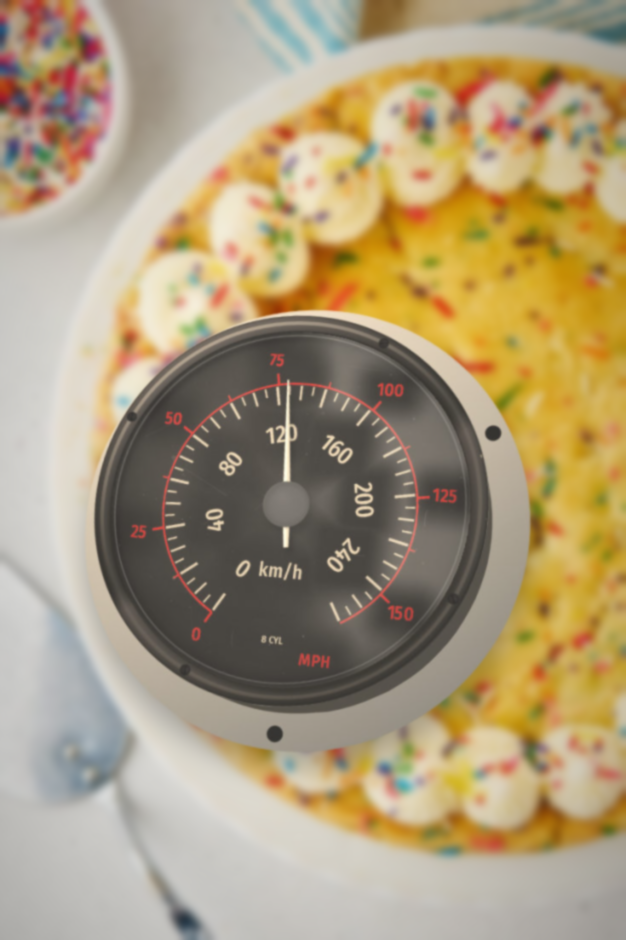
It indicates **125** km/h
